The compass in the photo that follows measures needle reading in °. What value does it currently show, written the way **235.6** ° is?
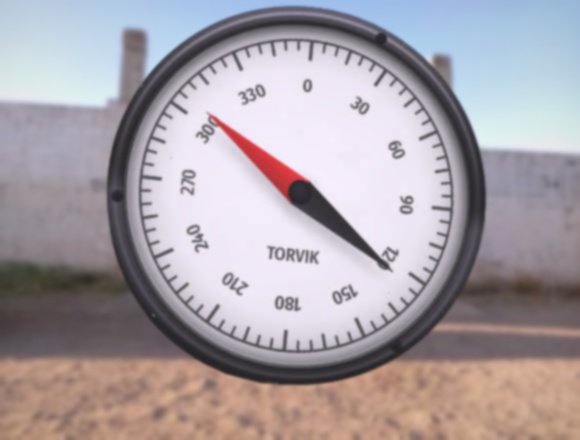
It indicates **305** °
